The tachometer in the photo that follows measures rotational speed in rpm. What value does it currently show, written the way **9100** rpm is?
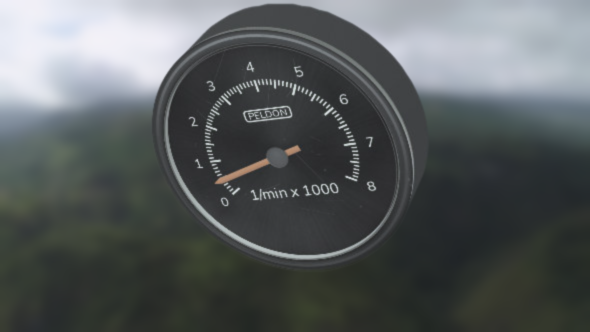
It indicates **500** rpm
